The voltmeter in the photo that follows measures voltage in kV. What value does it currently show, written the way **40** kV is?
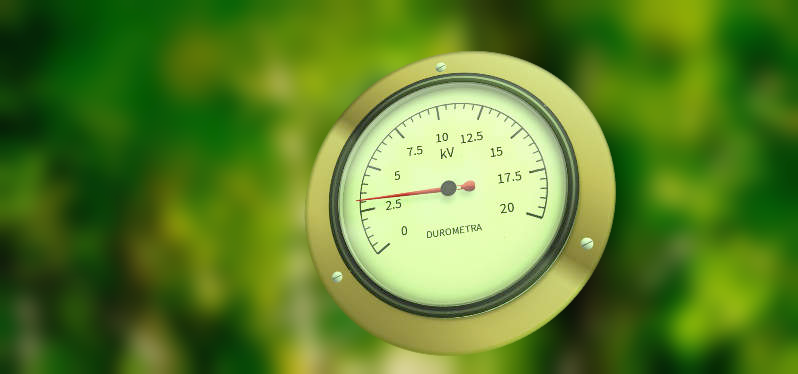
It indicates **3** kV
